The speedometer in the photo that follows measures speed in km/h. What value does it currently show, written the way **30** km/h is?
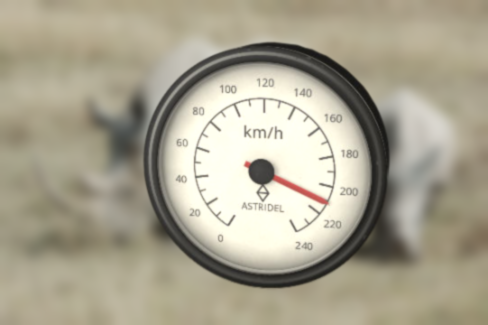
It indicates **210** km/h
